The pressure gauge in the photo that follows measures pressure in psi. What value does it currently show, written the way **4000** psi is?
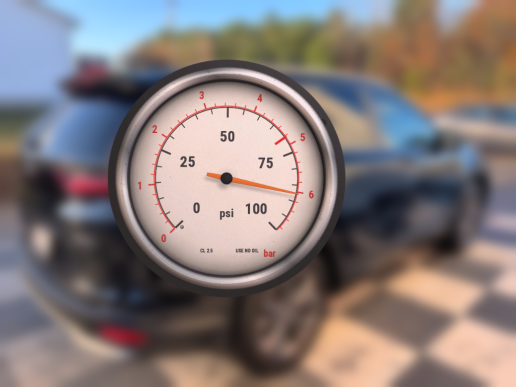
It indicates **87.5** psi
